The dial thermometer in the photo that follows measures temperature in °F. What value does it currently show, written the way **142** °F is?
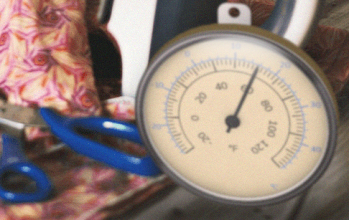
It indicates **60** °F
